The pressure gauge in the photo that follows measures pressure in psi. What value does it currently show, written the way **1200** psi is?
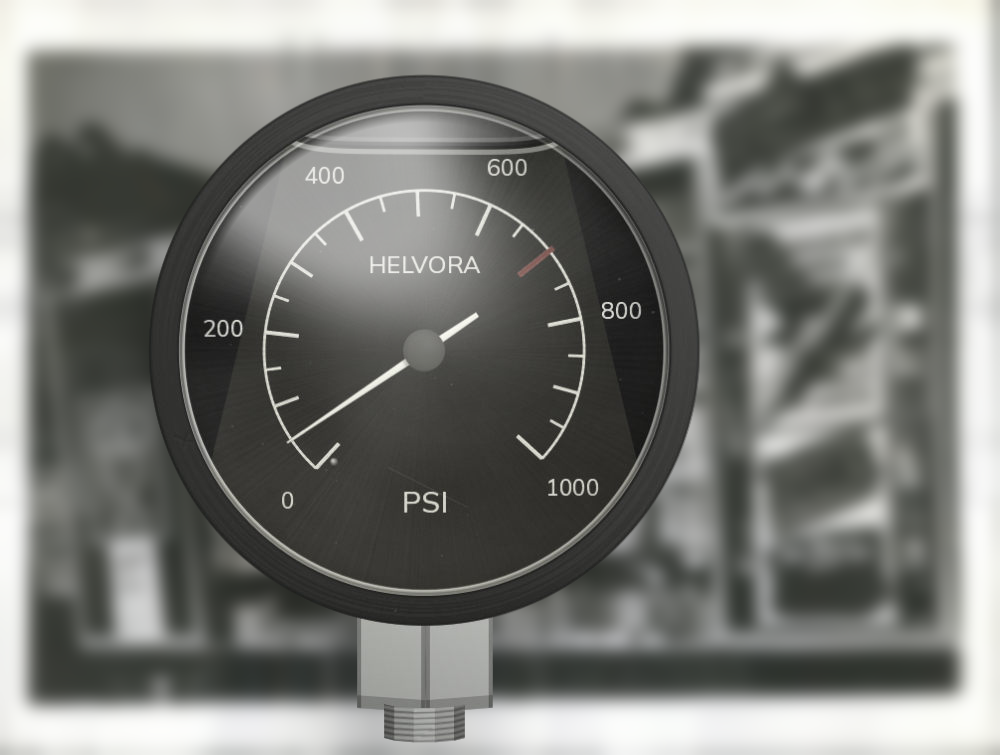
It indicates **50** psi
